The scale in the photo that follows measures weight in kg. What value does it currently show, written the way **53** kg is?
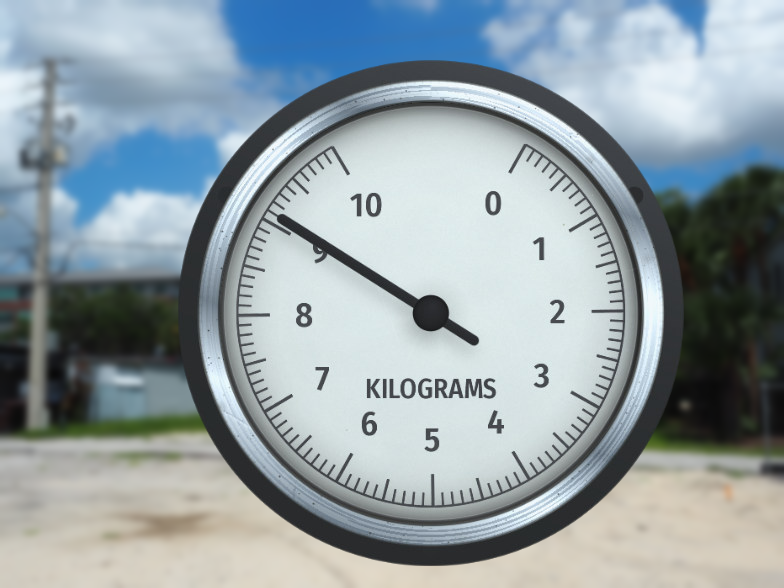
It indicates **9.1** kg
